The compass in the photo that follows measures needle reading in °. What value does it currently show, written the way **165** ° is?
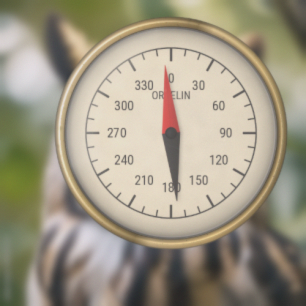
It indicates **355** °
